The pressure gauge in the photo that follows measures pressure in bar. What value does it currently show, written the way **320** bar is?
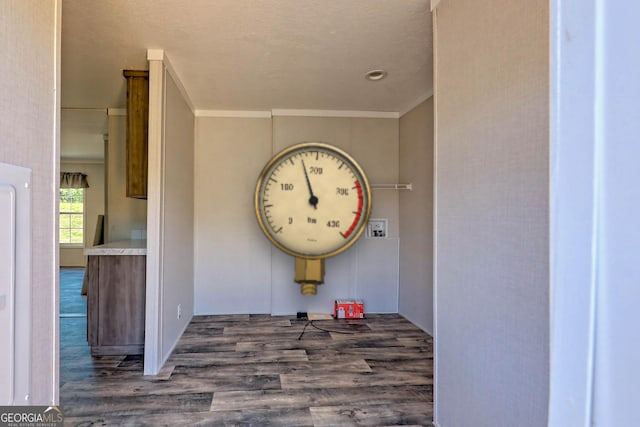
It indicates **170** bar
